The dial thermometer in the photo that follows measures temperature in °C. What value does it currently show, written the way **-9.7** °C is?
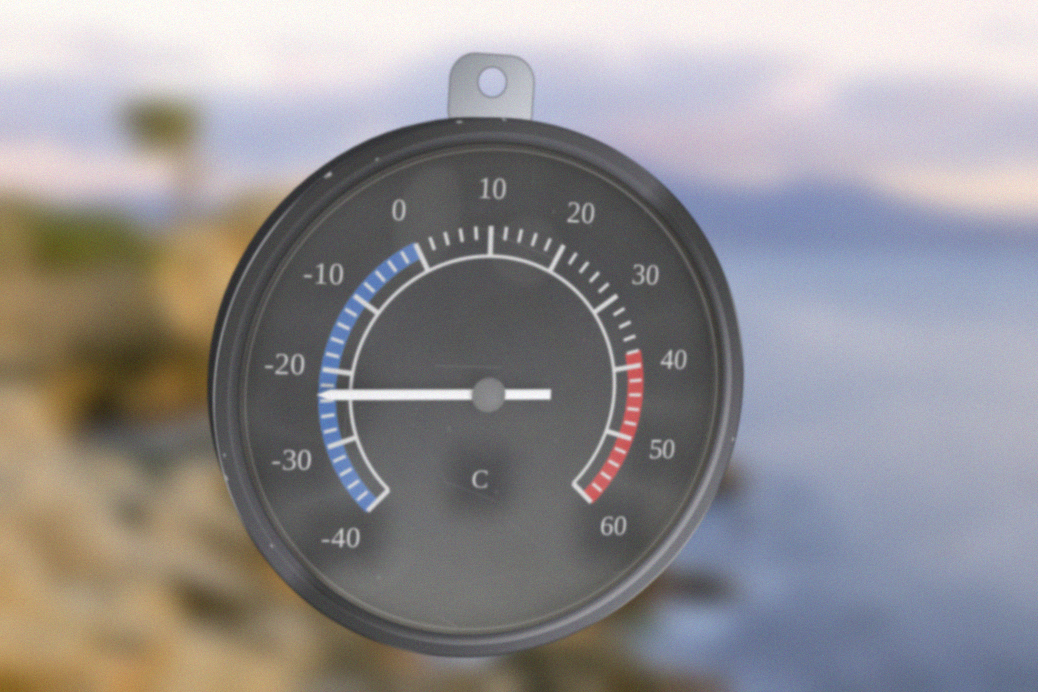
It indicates **-23** °C
